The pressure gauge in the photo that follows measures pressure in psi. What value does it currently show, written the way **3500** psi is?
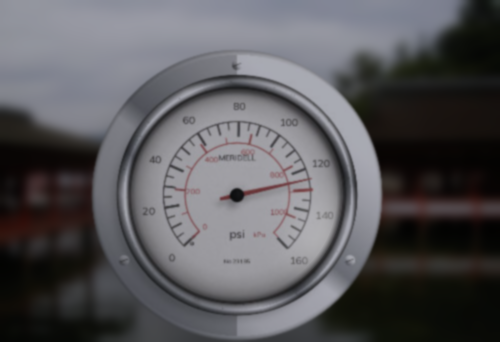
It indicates **125** psi
